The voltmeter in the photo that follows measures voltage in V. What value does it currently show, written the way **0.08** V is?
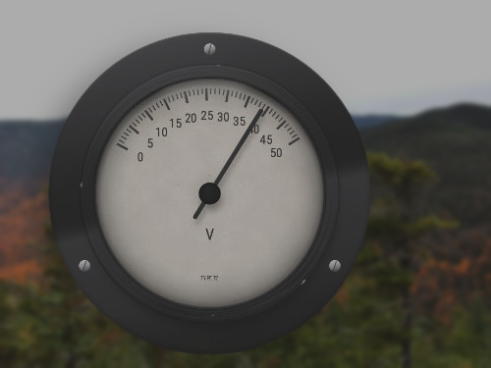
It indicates **39** V
